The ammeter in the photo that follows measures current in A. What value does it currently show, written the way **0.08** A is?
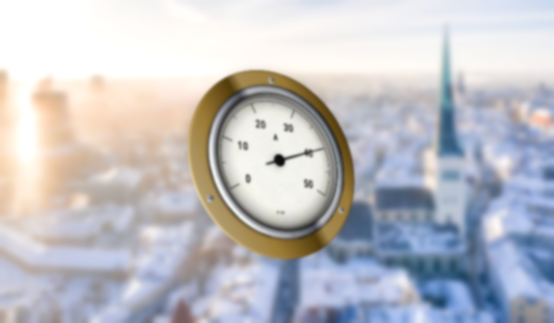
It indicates **40** A
